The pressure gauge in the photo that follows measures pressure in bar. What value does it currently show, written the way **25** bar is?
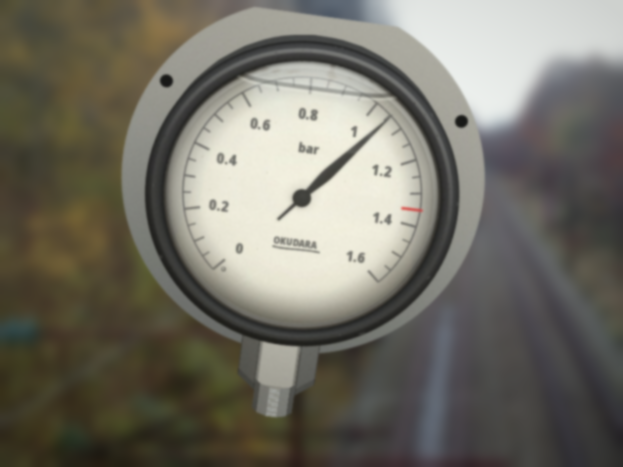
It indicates **1.05** bar
